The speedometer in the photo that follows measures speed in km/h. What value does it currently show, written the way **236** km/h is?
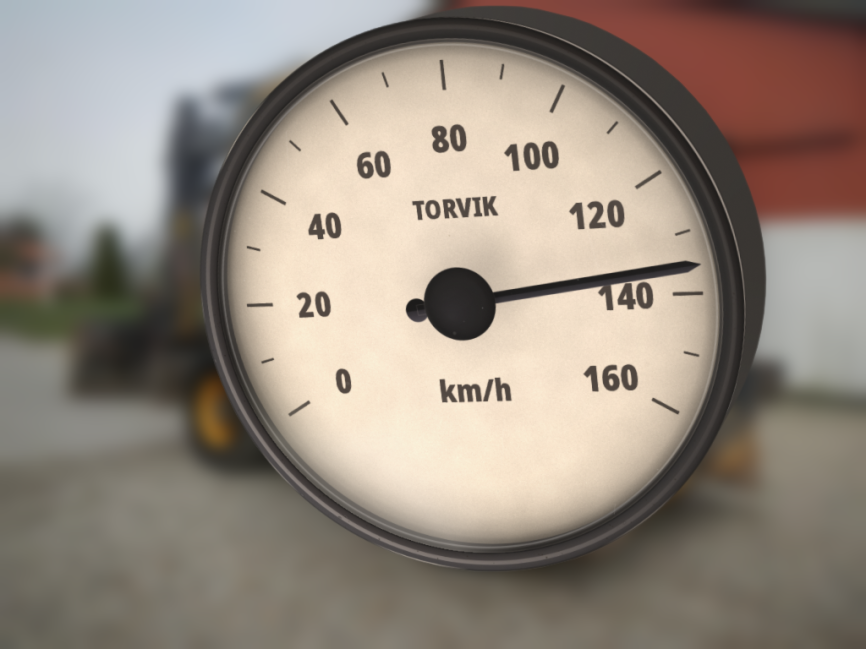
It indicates **135** km/h
